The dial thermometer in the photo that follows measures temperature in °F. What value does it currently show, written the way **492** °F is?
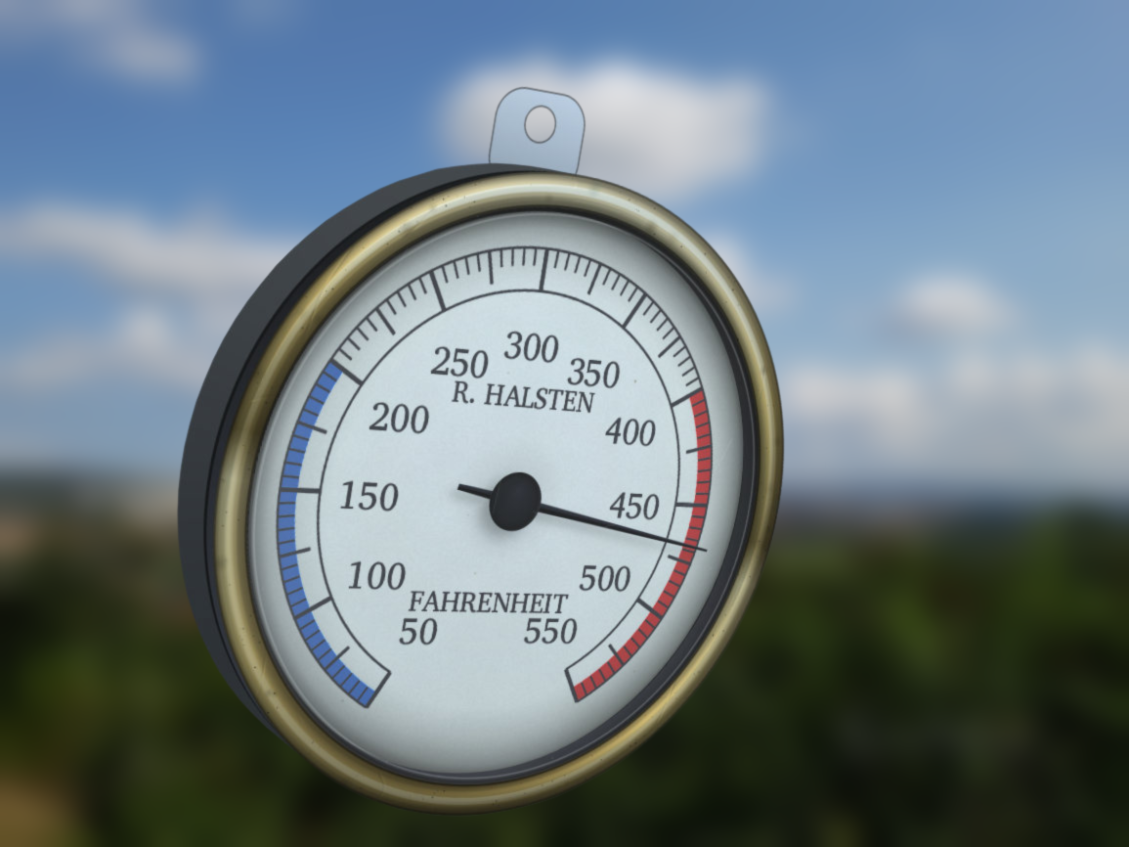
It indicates **467.5** °F
